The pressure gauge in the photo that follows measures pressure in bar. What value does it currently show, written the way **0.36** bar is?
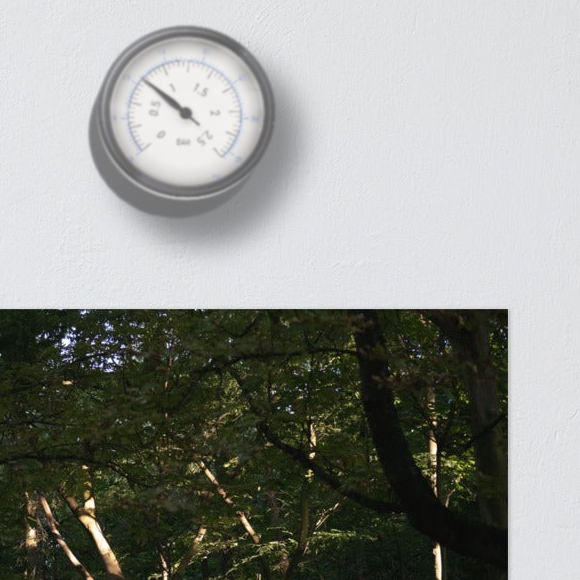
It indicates **0.75** bar
